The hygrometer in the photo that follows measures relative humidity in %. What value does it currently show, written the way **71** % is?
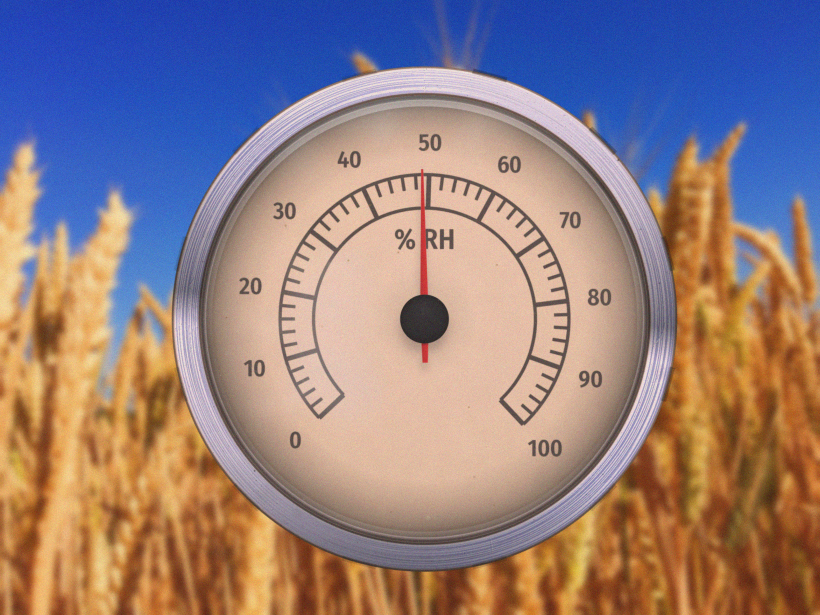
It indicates **49** %
